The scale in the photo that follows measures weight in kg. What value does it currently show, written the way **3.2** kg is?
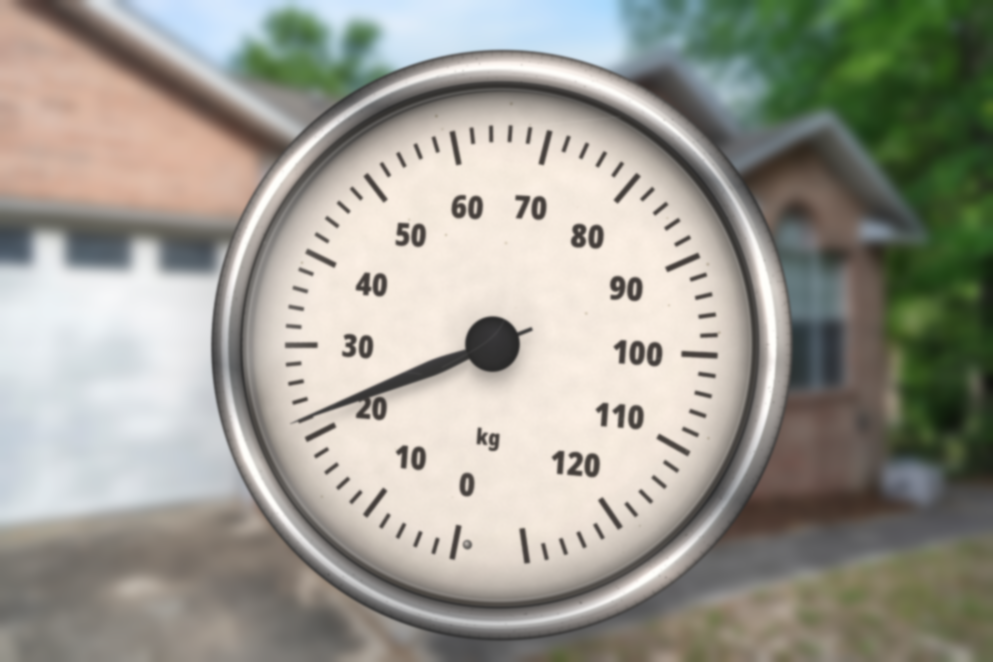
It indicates **22** kg
